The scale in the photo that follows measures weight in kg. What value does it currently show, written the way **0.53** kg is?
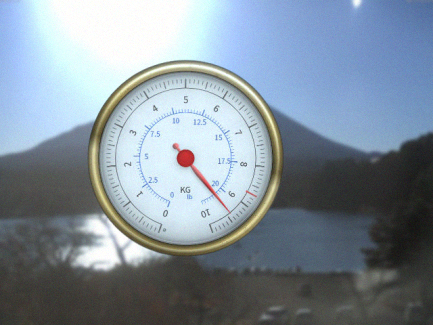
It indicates **9.4** kg
